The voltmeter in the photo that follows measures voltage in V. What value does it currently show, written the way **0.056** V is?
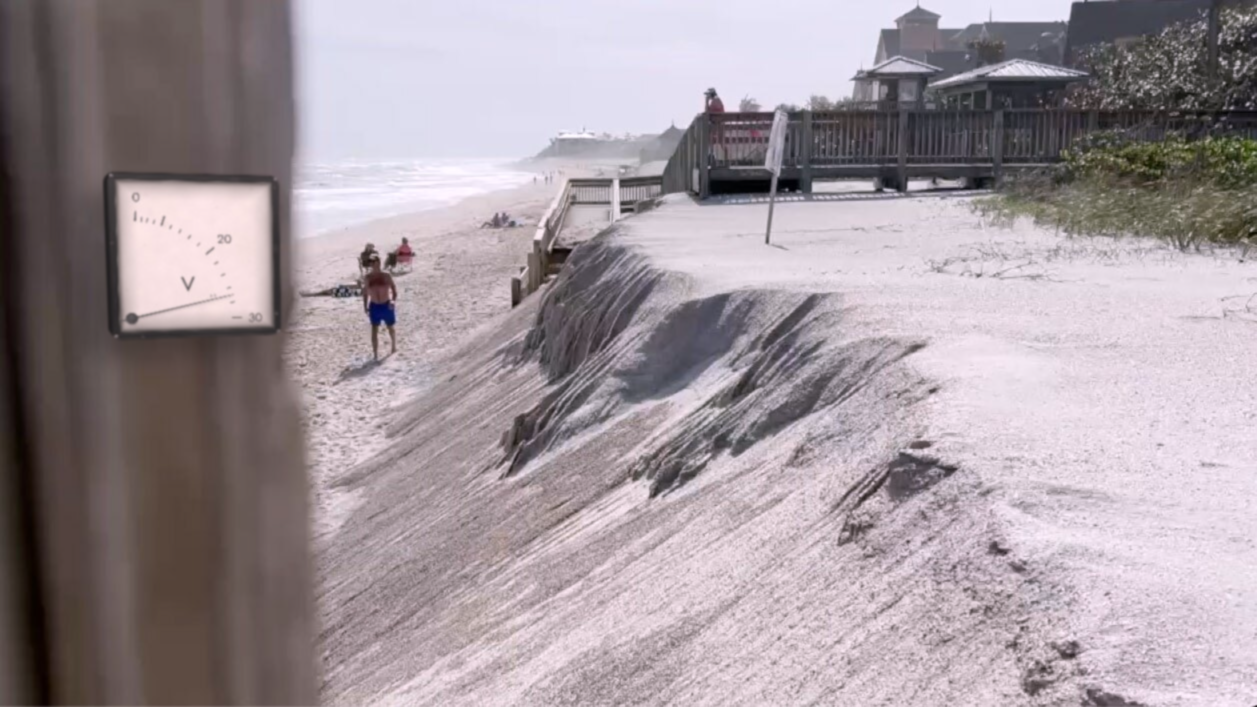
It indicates **27** V
